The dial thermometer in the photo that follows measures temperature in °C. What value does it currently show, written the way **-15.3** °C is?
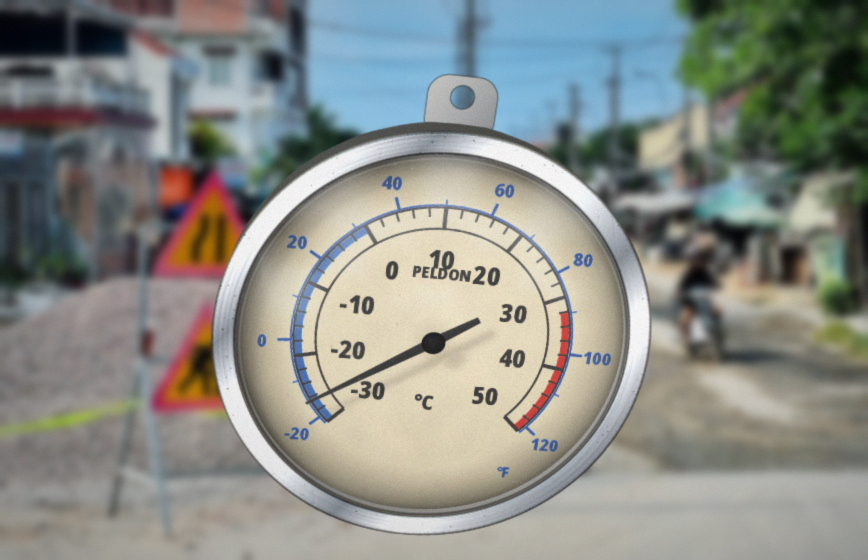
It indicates **-26** °C
